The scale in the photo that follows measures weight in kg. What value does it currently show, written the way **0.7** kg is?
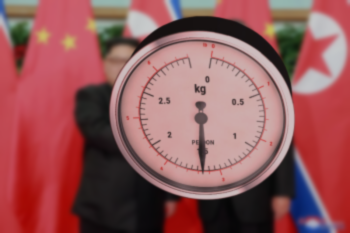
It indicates **1.5** kg
